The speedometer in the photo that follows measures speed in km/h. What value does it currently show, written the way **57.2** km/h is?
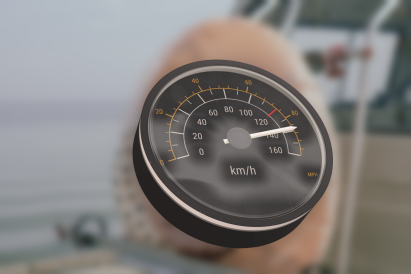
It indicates **140** km/h
